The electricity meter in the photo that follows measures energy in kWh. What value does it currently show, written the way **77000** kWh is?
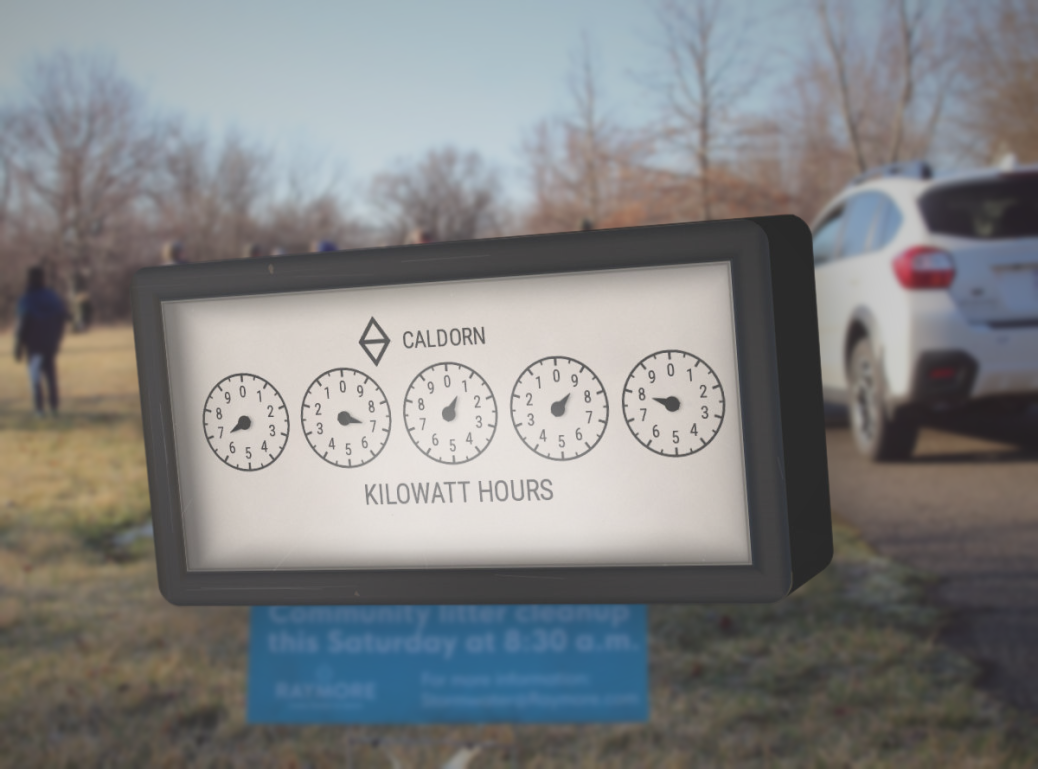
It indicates **67088** kWh
